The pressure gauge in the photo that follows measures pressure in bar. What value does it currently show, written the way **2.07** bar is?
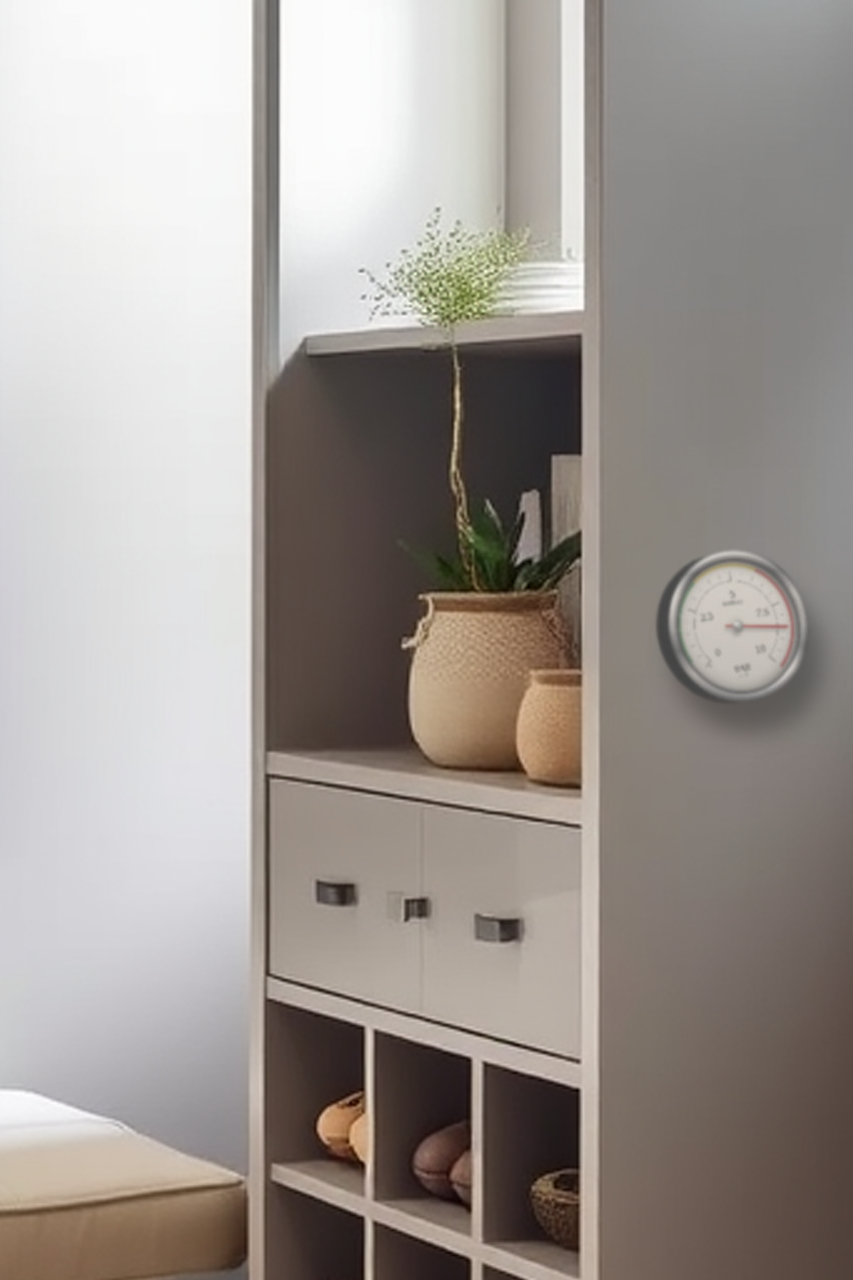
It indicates **8.5** bar
